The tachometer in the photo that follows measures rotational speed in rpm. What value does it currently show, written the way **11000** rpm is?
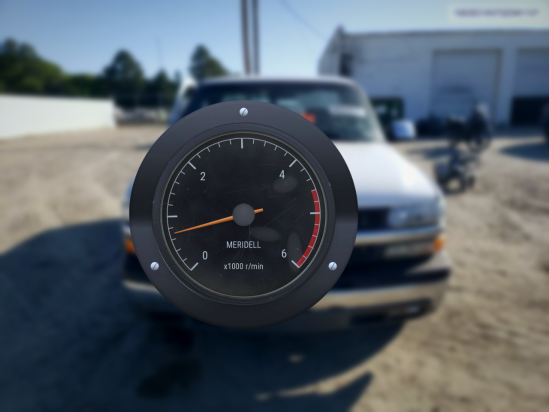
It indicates **700** rpm
